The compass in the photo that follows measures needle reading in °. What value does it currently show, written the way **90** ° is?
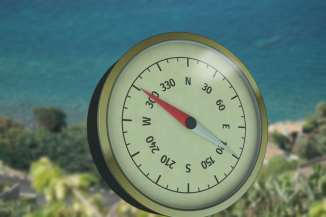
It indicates **300** °
